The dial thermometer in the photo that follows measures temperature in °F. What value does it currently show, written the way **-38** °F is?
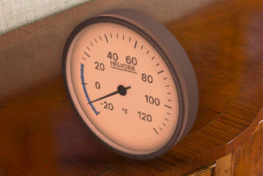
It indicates **-12** °F
